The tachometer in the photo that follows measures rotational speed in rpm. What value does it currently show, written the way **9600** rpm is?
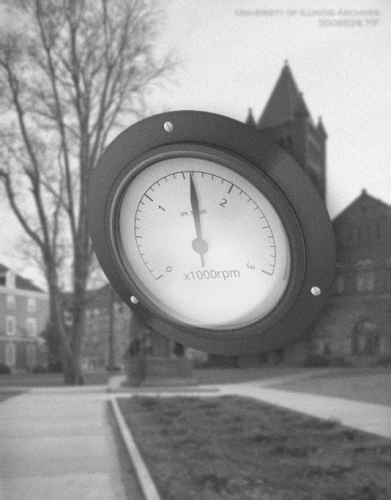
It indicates **1600** rpm
